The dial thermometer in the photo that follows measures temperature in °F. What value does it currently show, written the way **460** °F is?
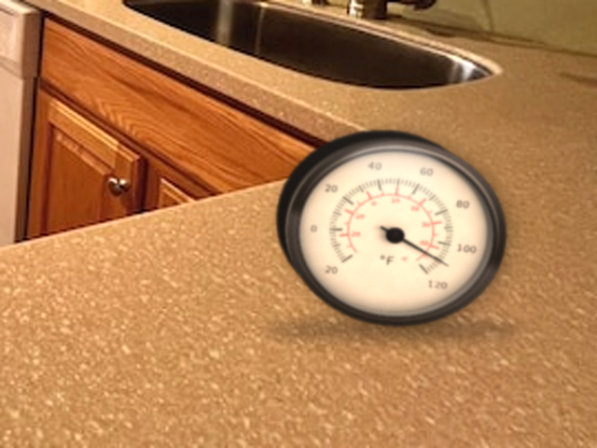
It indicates **110** °F
